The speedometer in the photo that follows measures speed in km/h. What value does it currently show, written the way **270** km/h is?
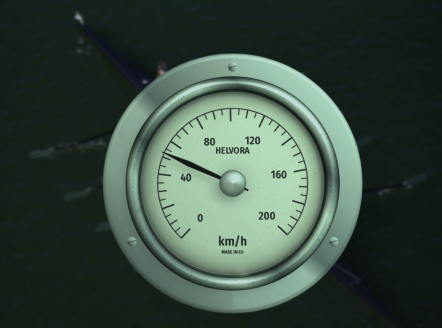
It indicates **52.5** km/h
